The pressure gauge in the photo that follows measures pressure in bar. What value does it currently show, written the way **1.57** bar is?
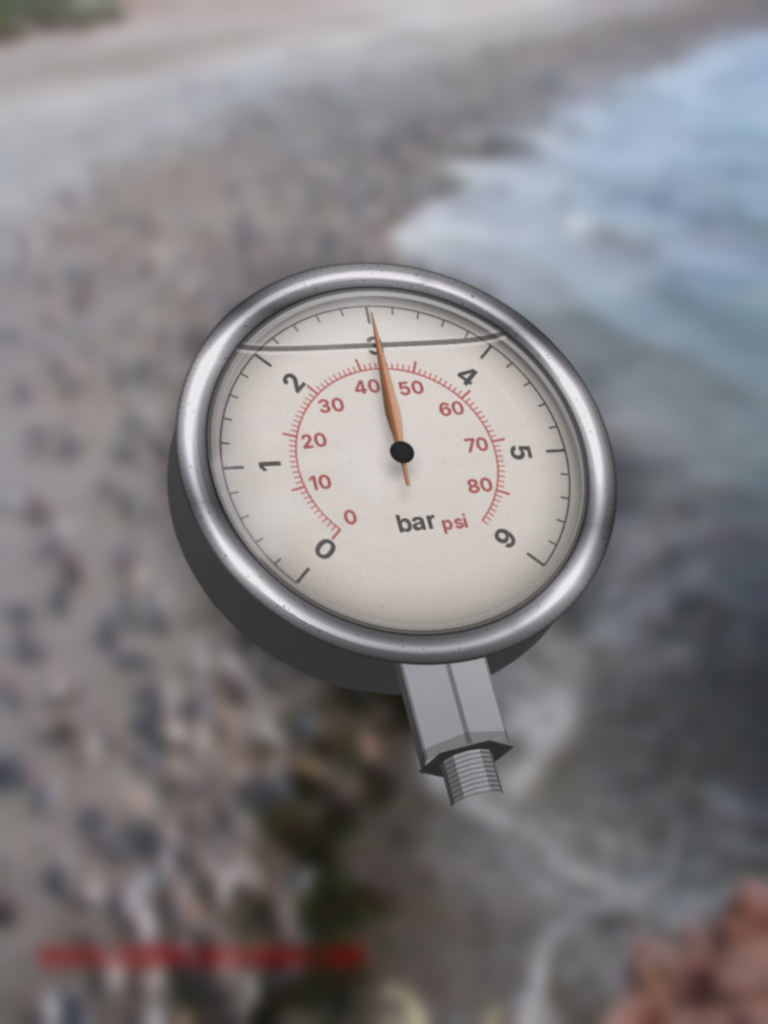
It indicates **3** bar
